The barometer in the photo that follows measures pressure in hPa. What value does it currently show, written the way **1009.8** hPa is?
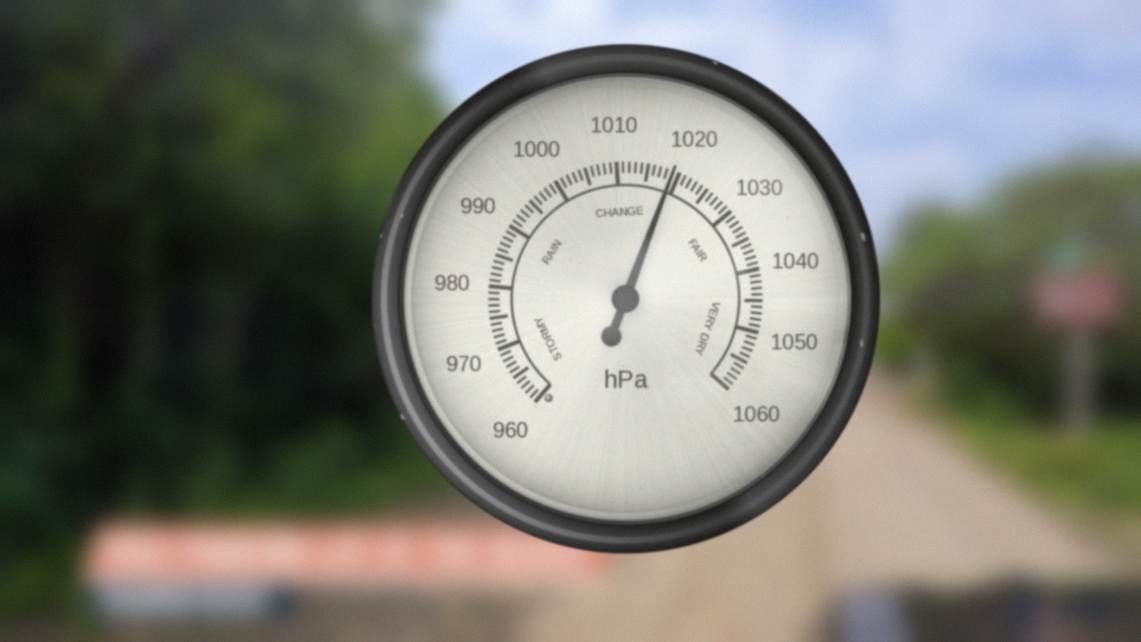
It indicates **1019** hPa
